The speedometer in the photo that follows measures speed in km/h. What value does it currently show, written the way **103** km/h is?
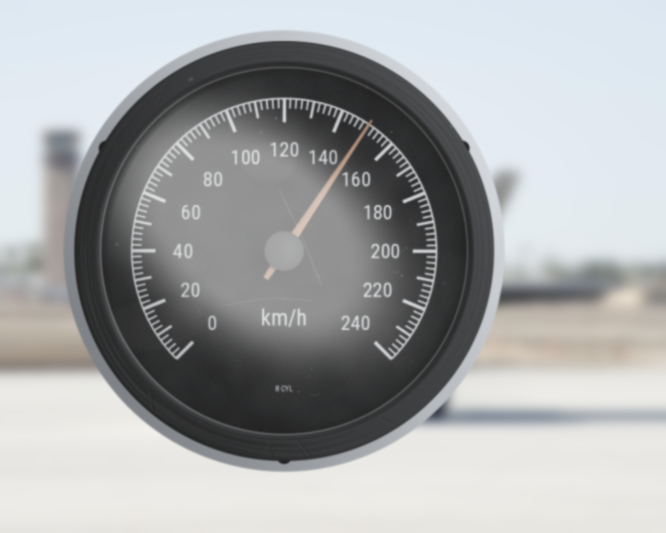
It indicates **150** km/h
